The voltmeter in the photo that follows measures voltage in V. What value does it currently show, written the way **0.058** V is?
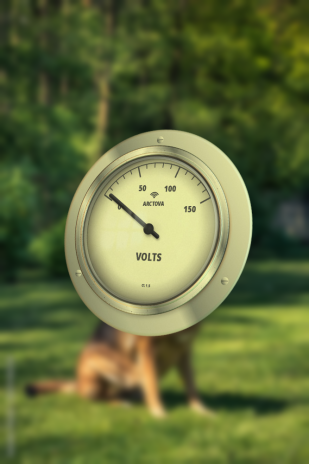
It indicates **5** V
